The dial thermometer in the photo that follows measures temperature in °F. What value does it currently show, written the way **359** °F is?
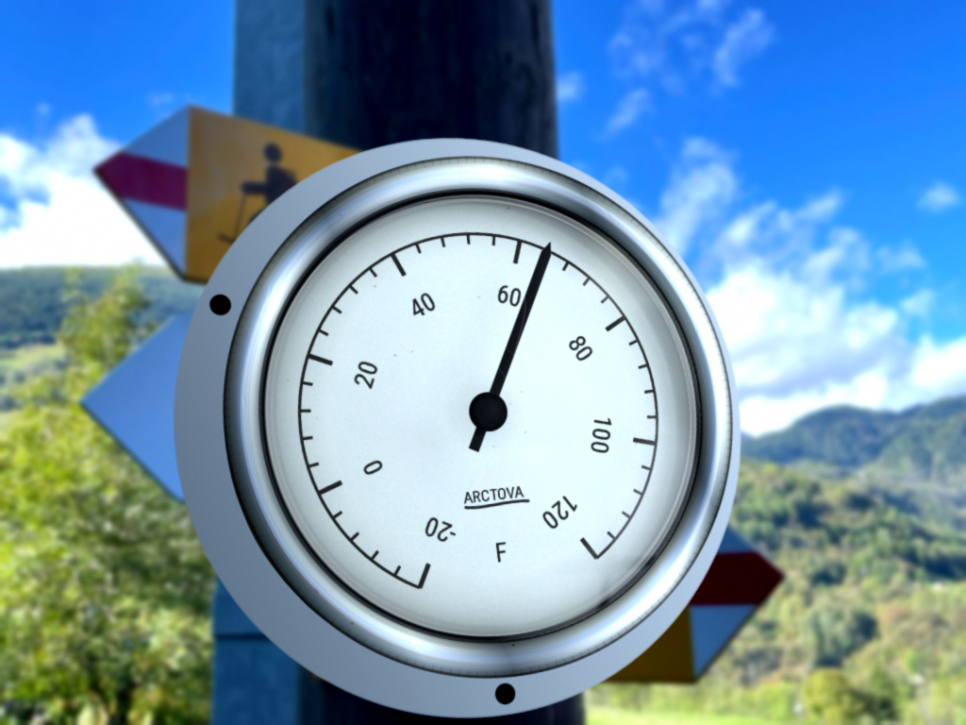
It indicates **64** °F
